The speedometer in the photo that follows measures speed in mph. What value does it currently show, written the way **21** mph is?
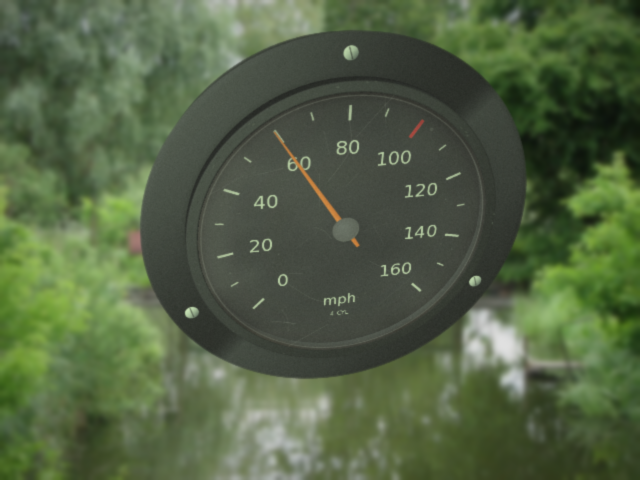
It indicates **60** mph
